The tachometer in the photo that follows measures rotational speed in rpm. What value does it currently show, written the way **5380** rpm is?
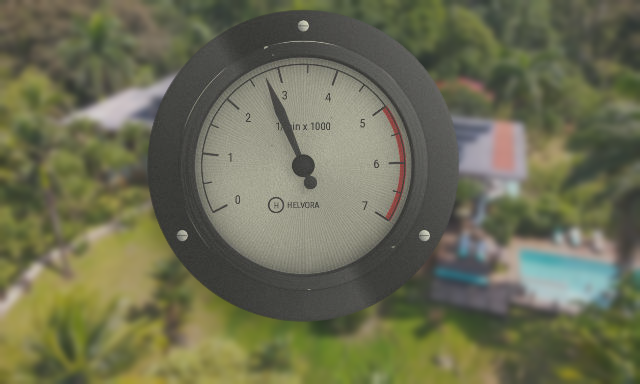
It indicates **2750** rpm
